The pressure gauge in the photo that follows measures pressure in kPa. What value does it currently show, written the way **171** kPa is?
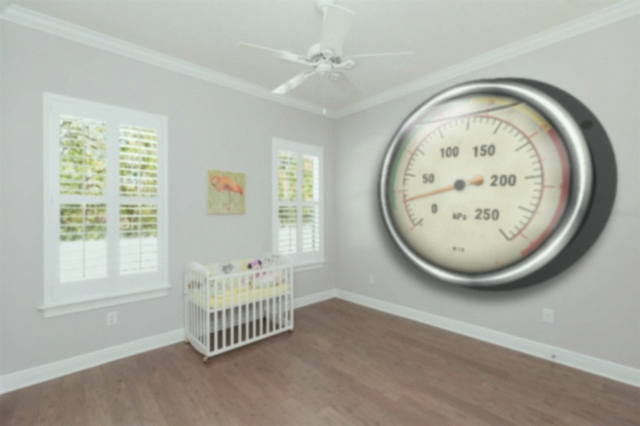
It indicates **25** kPa
